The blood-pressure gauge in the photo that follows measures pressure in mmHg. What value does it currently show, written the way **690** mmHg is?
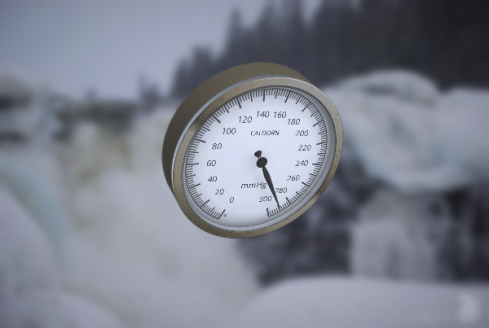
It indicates **290** mmHg
